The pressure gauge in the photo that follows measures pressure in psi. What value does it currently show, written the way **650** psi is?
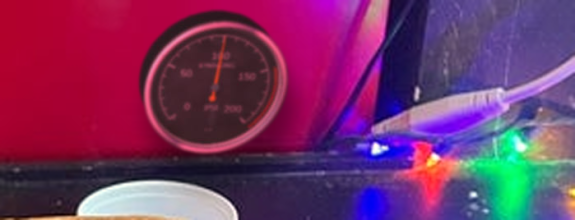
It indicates **100** psi
